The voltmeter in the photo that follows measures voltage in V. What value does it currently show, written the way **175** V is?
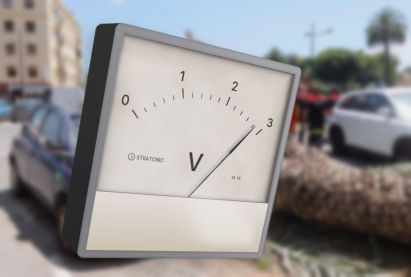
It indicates **2.8** V
